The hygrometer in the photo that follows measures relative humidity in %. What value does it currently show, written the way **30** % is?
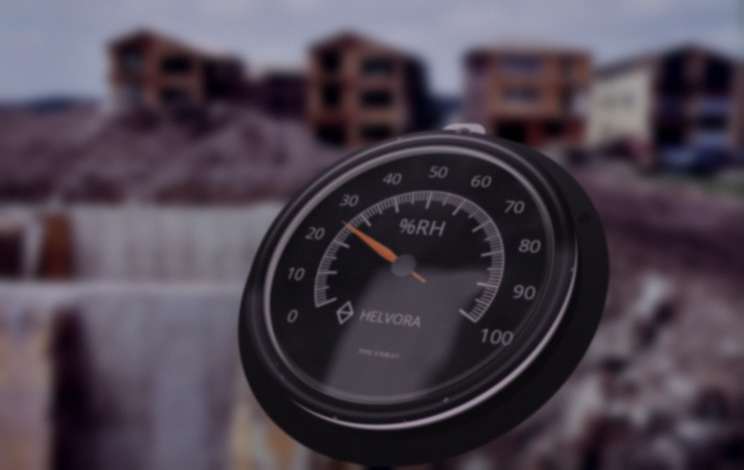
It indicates **25** %
